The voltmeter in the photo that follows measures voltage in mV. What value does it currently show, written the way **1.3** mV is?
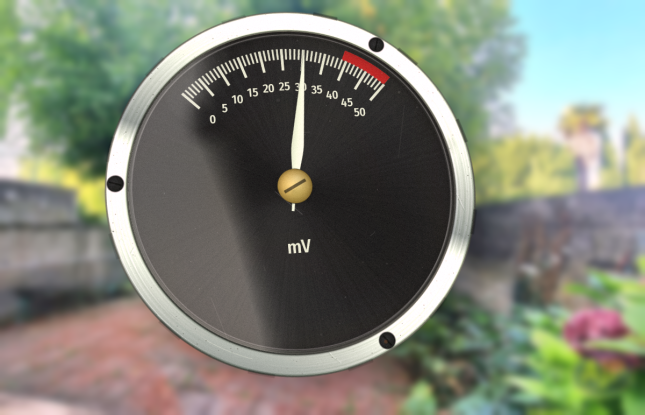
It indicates **30** mV
